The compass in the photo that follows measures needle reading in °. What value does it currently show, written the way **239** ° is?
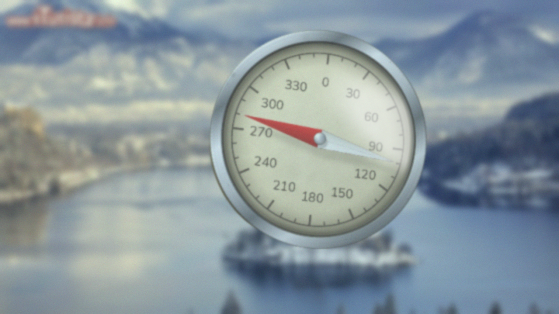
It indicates **280** °
